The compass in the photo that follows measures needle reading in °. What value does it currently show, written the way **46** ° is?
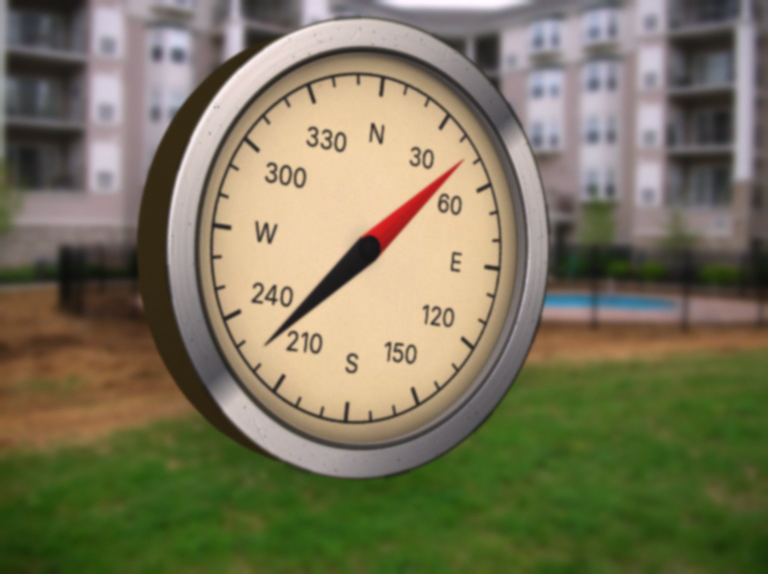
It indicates **45** °
